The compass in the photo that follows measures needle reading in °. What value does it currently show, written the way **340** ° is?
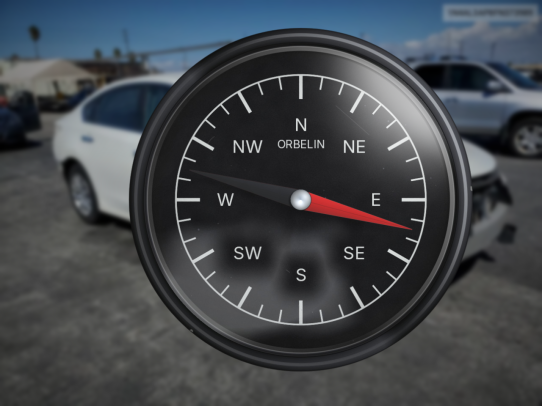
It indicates **105** °
